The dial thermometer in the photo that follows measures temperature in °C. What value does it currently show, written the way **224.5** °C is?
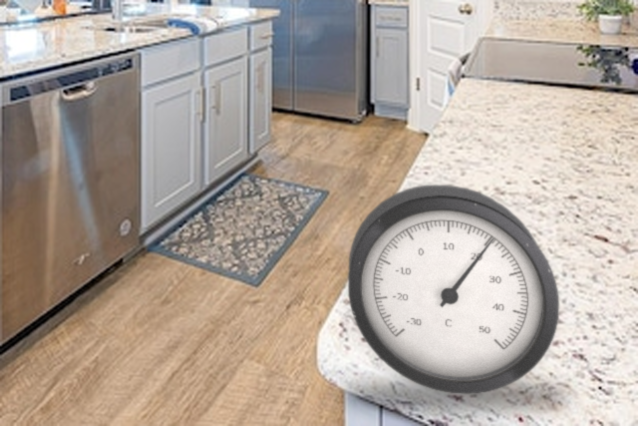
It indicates **20** °C
